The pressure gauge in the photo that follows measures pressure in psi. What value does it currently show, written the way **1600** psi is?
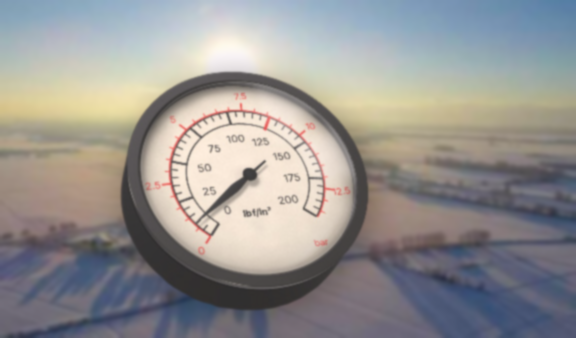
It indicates **10** psi
